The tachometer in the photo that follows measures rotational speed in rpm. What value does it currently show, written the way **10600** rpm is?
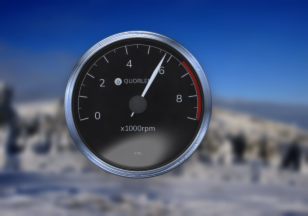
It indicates **5750** rpm
